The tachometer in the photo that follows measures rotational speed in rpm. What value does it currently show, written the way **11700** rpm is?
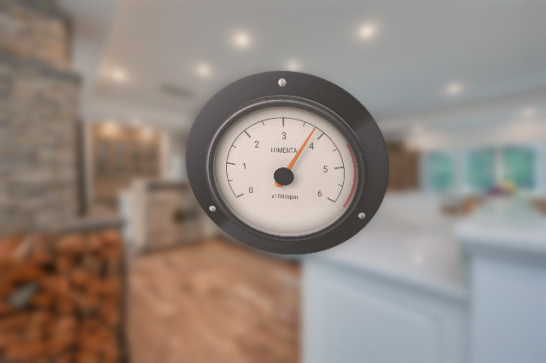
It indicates **3750** rpm
